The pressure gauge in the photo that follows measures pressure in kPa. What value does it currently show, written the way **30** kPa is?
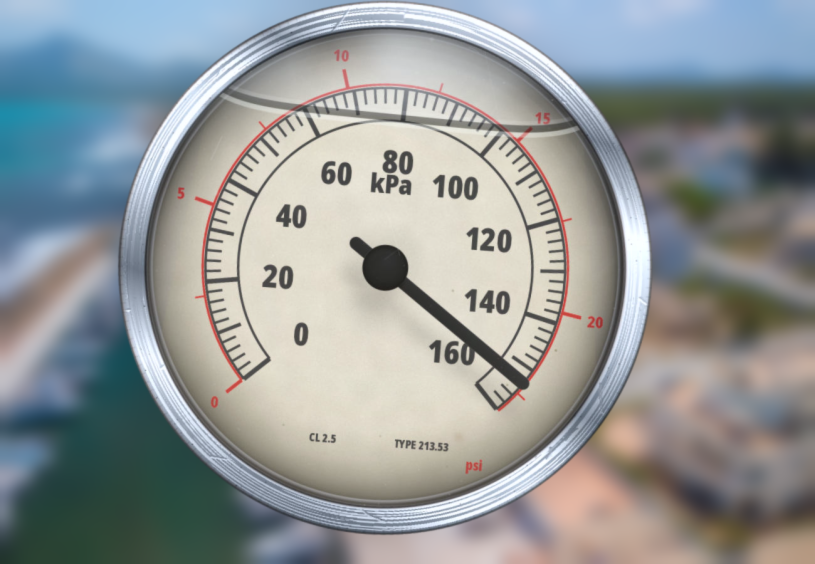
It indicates **153** kPa
